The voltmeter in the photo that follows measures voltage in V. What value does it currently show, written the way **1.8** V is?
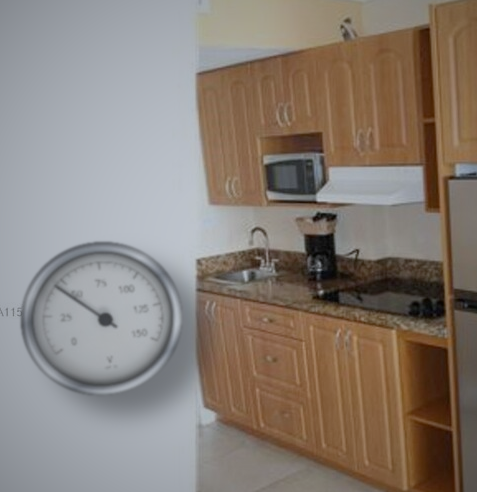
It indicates **45** V
